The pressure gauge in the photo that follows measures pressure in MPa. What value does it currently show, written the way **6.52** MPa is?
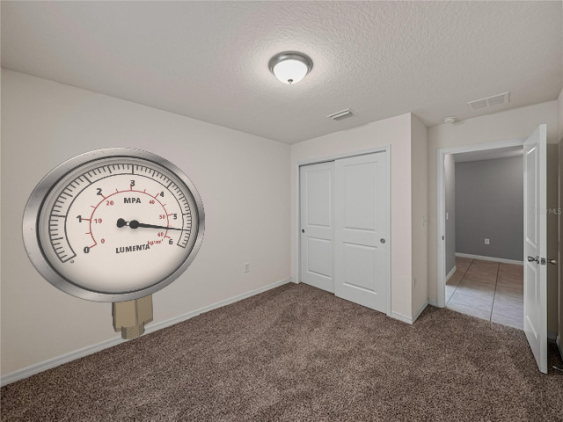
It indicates **5.5** MPa
